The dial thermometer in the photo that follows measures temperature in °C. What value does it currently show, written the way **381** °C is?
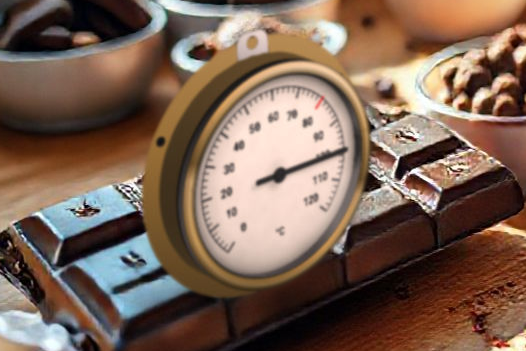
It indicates **100** °C
